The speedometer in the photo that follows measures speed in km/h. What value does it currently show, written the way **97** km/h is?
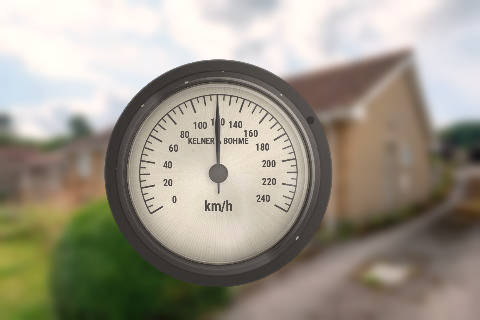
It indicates **120** km/h
